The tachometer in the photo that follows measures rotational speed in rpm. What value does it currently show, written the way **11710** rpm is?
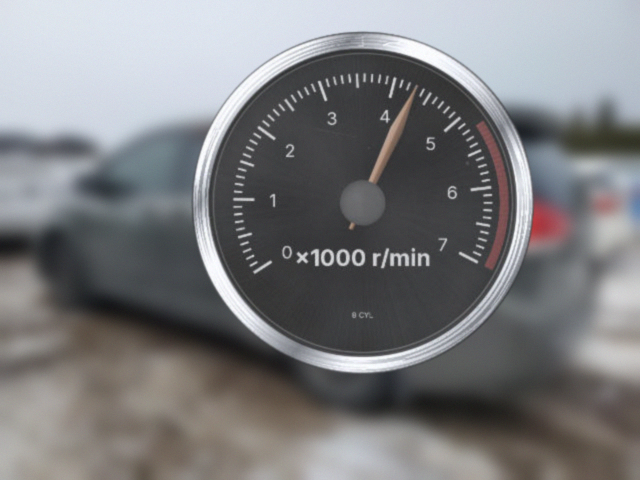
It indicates **4300** rpm
